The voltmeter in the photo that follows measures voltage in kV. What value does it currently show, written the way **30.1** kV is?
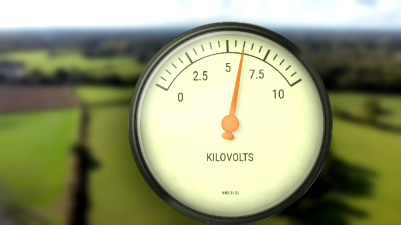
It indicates **6** kV
